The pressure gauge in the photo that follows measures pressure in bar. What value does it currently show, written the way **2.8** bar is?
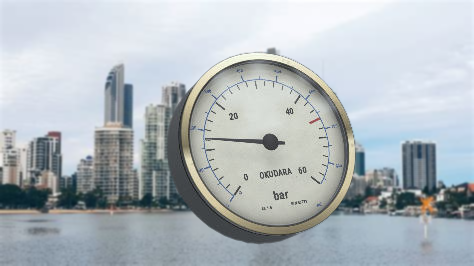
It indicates **12** bar
